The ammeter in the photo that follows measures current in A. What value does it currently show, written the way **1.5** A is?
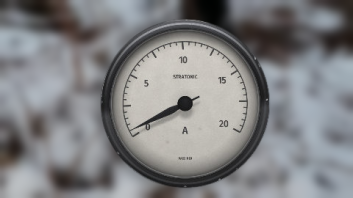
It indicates **0.5** A
